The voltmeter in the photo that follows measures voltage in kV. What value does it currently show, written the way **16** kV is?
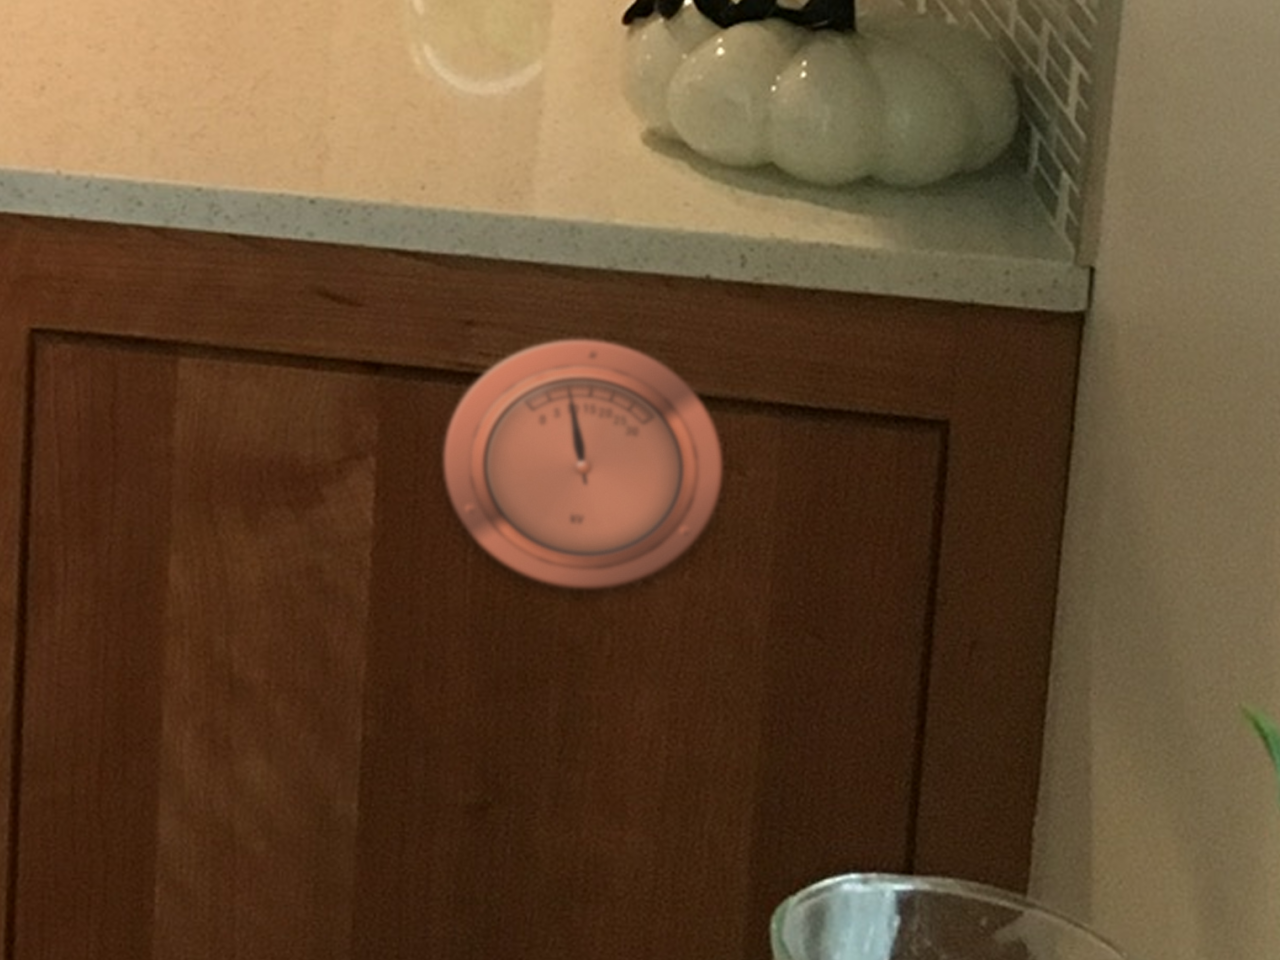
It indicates **10** kV
